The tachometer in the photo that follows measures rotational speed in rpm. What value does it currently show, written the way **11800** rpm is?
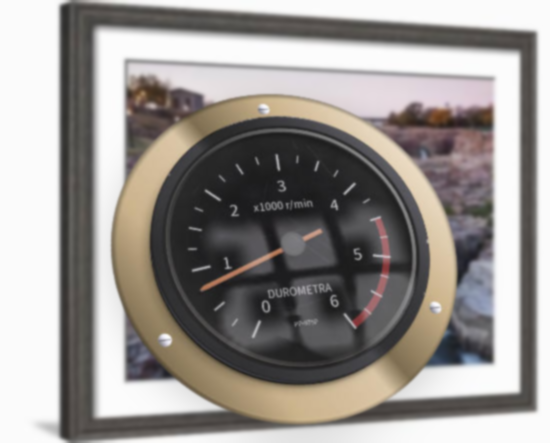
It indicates **750** rpm
